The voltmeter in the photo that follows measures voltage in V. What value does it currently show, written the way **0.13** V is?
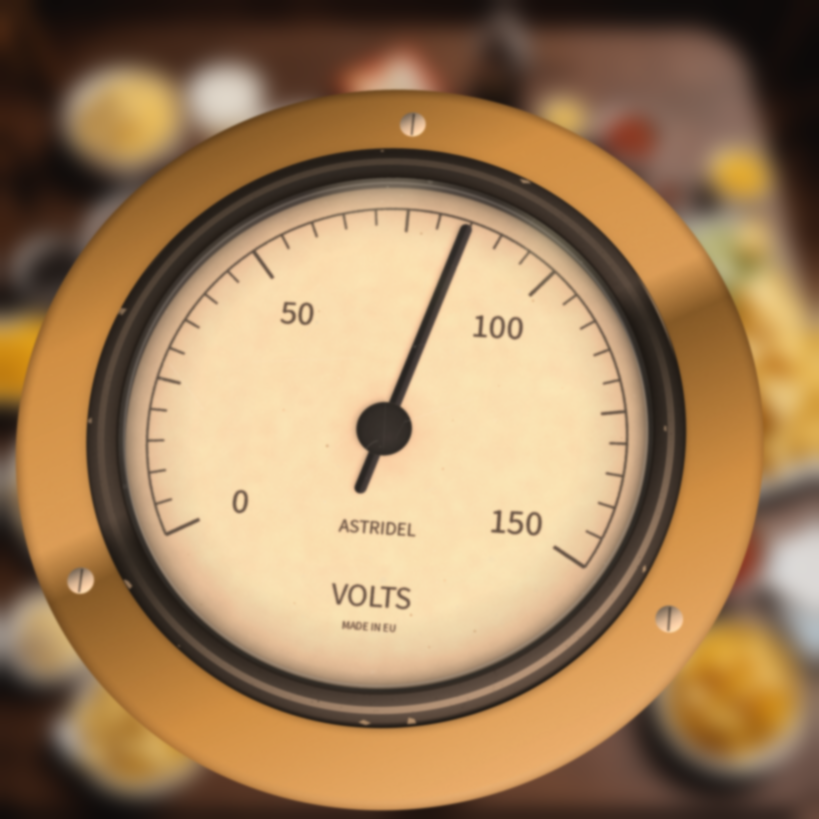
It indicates **85** V
